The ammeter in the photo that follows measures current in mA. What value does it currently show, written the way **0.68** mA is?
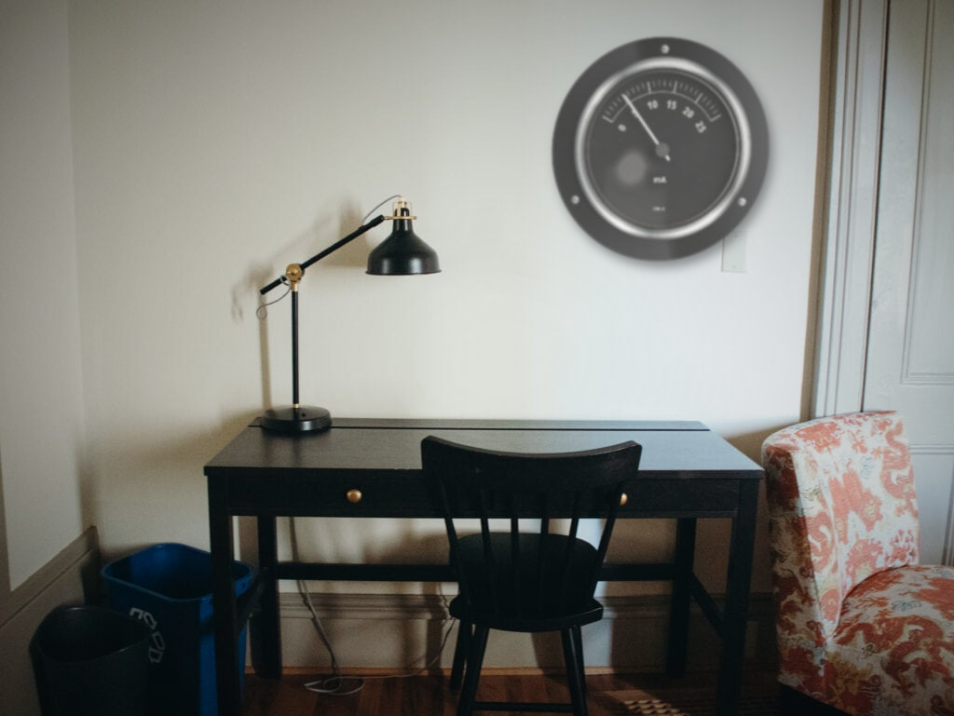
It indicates **5** mA
